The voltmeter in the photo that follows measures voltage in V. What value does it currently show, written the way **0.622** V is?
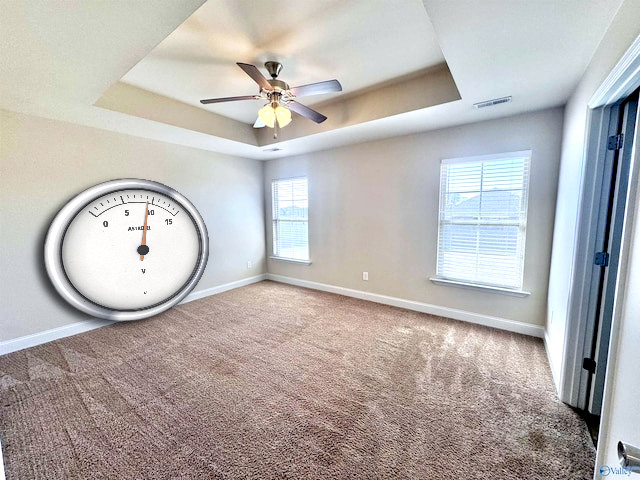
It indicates **9** V
